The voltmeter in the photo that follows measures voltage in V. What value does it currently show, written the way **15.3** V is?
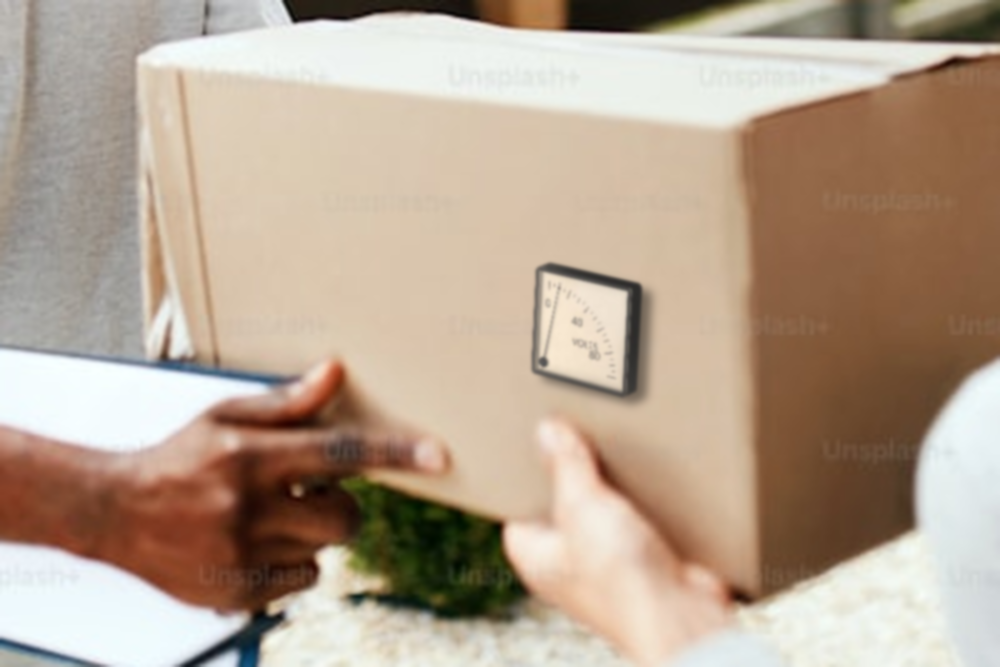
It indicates **10** V
